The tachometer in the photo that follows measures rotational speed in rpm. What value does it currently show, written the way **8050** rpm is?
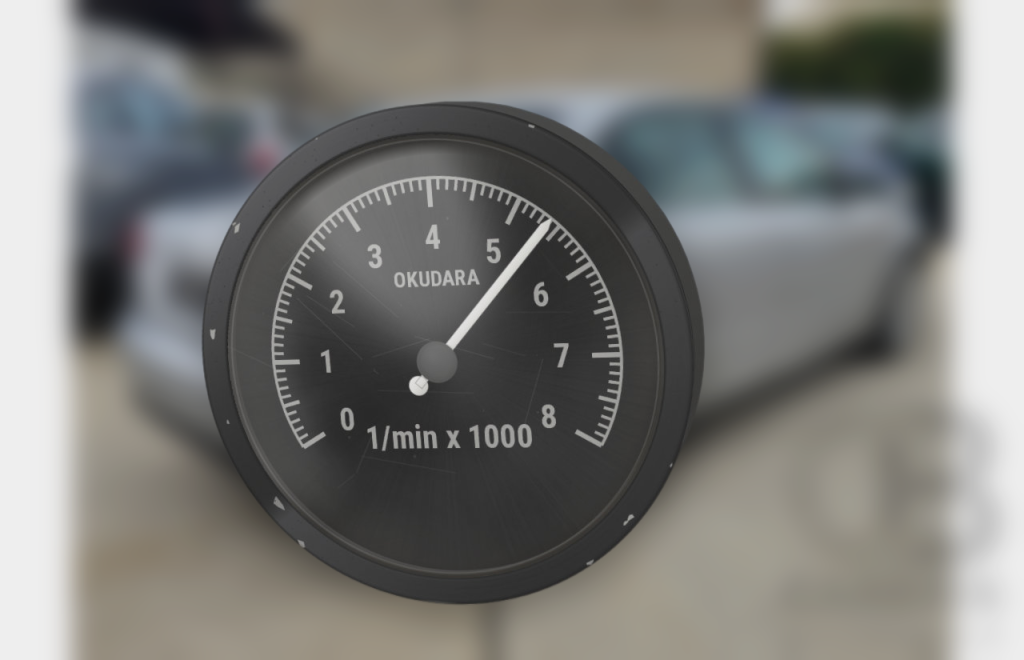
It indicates **5400** rpm
